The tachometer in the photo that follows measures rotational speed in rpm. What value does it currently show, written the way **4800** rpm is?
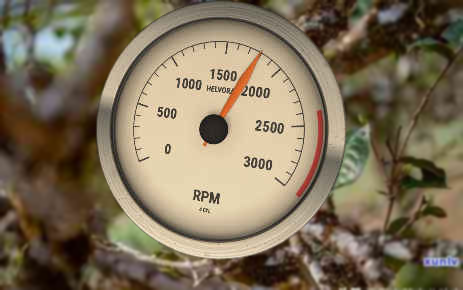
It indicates **1800** rpm
